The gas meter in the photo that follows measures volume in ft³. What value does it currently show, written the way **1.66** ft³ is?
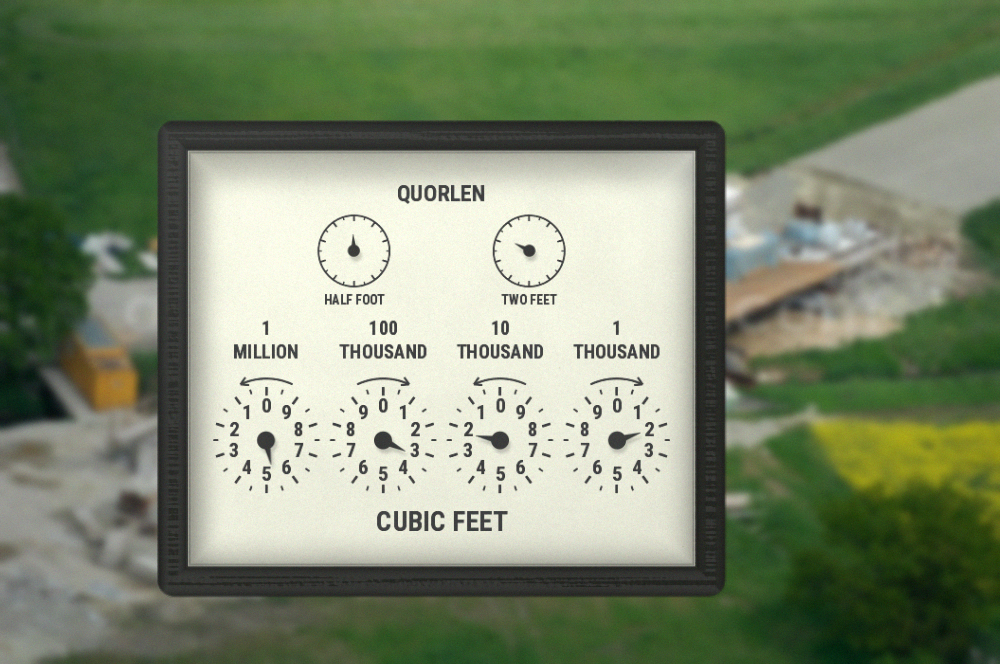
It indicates **532200** ft³
